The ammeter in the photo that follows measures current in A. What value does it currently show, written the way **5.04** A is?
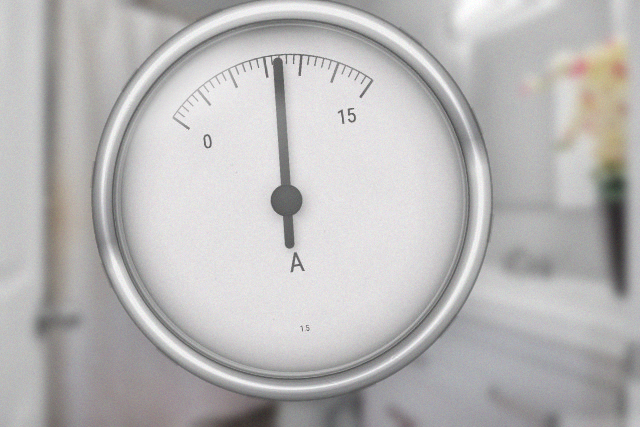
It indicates **8.5** A
